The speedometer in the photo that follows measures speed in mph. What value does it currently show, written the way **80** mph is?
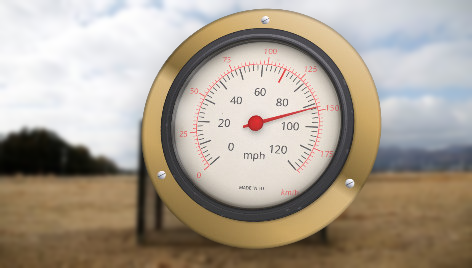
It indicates **92** mph
